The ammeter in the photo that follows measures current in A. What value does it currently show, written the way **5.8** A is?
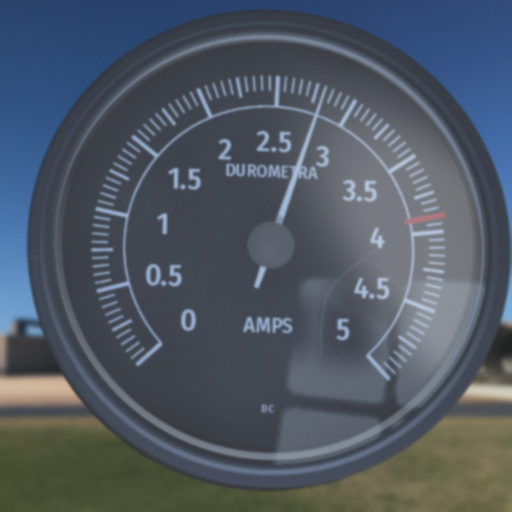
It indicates **2.8** A
